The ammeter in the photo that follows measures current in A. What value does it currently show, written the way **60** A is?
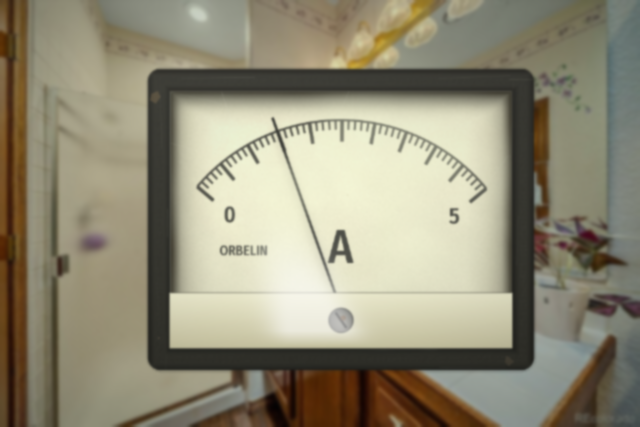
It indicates **1.5** A
